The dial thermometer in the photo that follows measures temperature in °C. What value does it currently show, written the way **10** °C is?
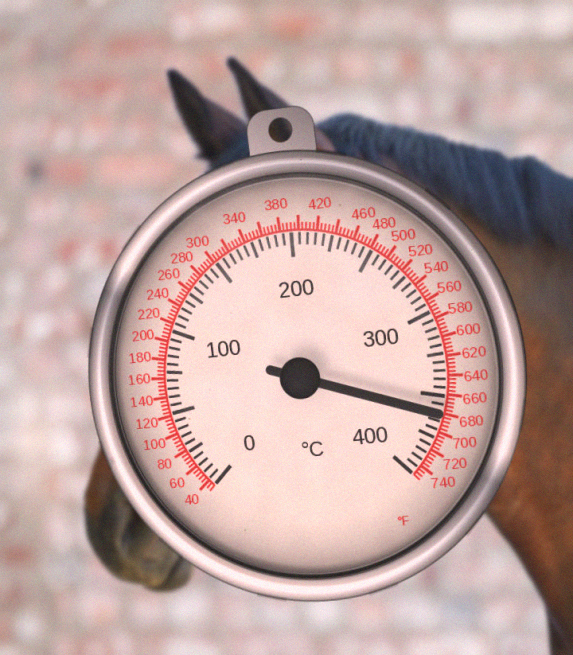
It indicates **360** °C
